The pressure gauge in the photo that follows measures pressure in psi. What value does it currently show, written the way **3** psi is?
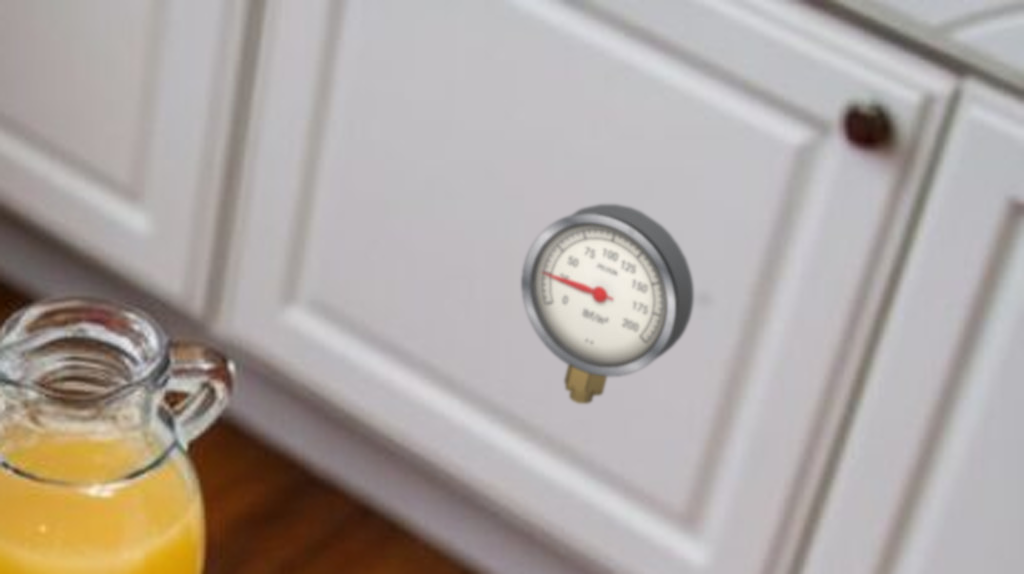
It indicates **25** psi
